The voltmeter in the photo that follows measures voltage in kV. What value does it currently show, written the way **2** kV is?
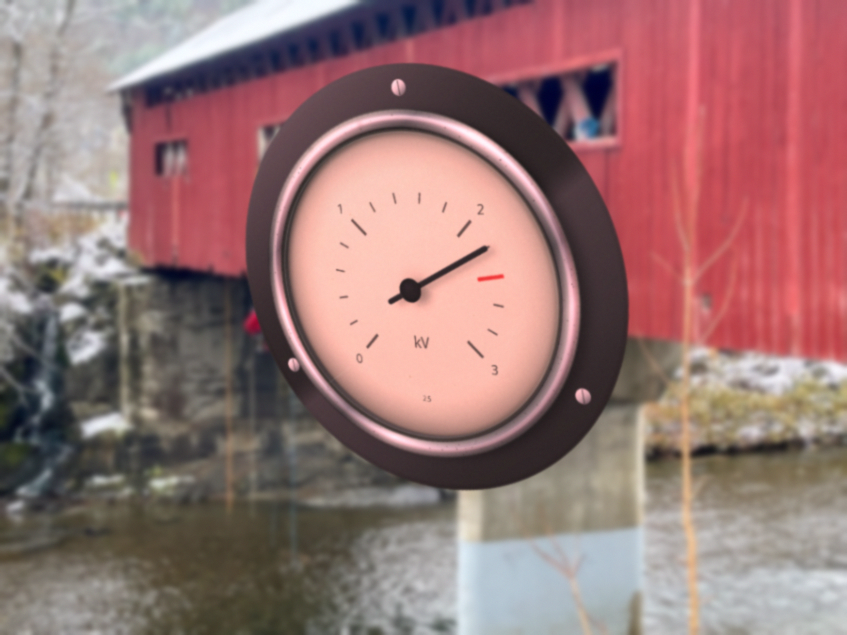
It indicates **2.2** kV
